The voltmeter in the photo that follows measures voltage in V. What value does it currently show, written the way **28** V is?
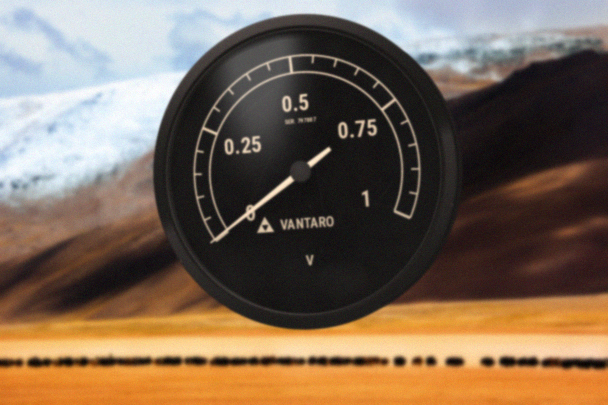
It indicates **0** V
